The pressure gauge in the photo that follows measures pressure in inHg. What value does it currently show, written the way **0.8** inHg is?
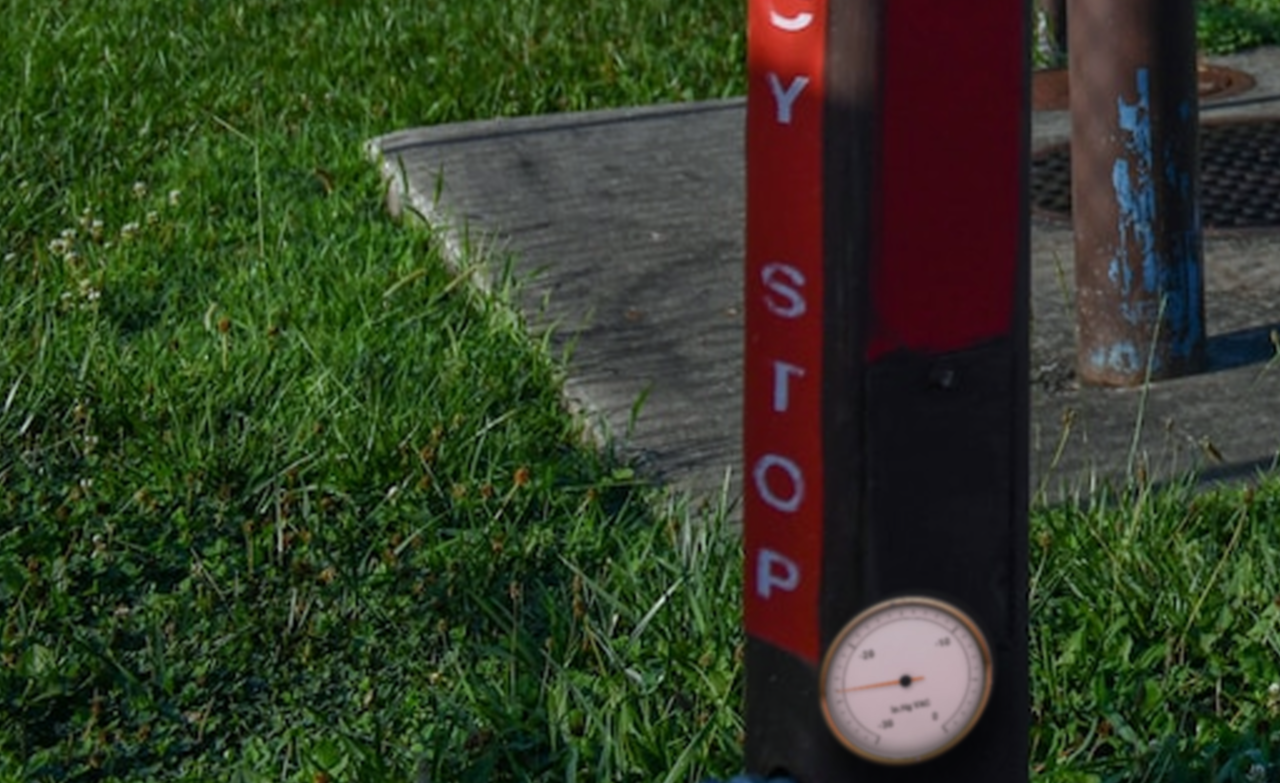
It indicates **-24** inHg
